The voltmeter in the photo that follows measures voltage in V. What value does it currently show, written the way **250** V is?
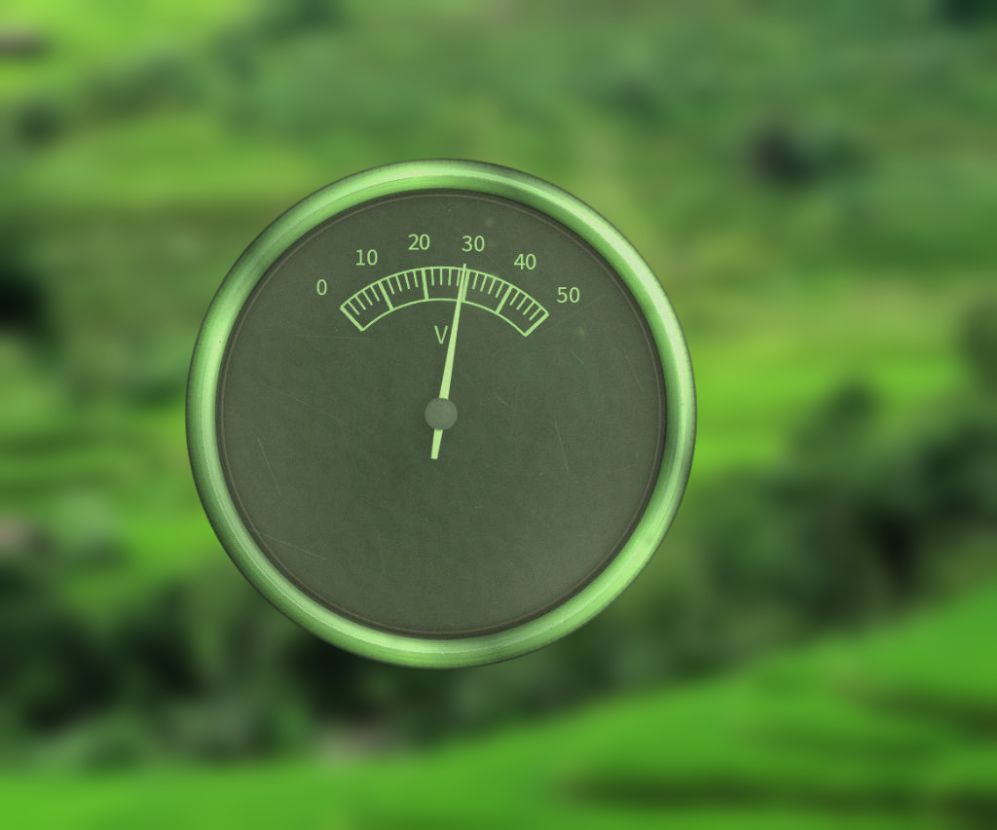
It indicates **29** V
